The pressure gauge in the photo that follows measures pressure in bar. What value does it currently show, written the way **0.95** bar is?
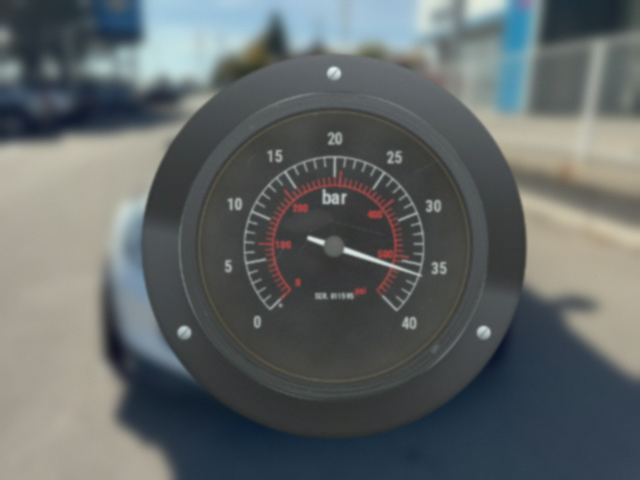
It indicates **36** bar
